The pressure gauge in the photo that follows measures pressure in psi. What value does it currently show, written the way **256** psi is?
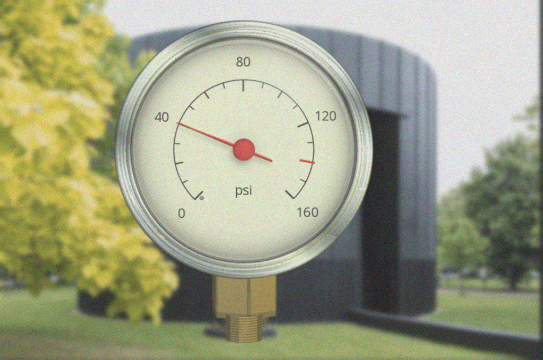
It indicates **40** psi
